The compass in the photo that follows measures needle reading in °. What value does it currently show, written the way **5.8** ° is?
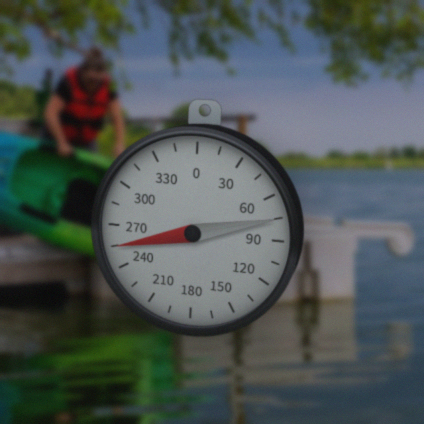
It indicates **255** °
